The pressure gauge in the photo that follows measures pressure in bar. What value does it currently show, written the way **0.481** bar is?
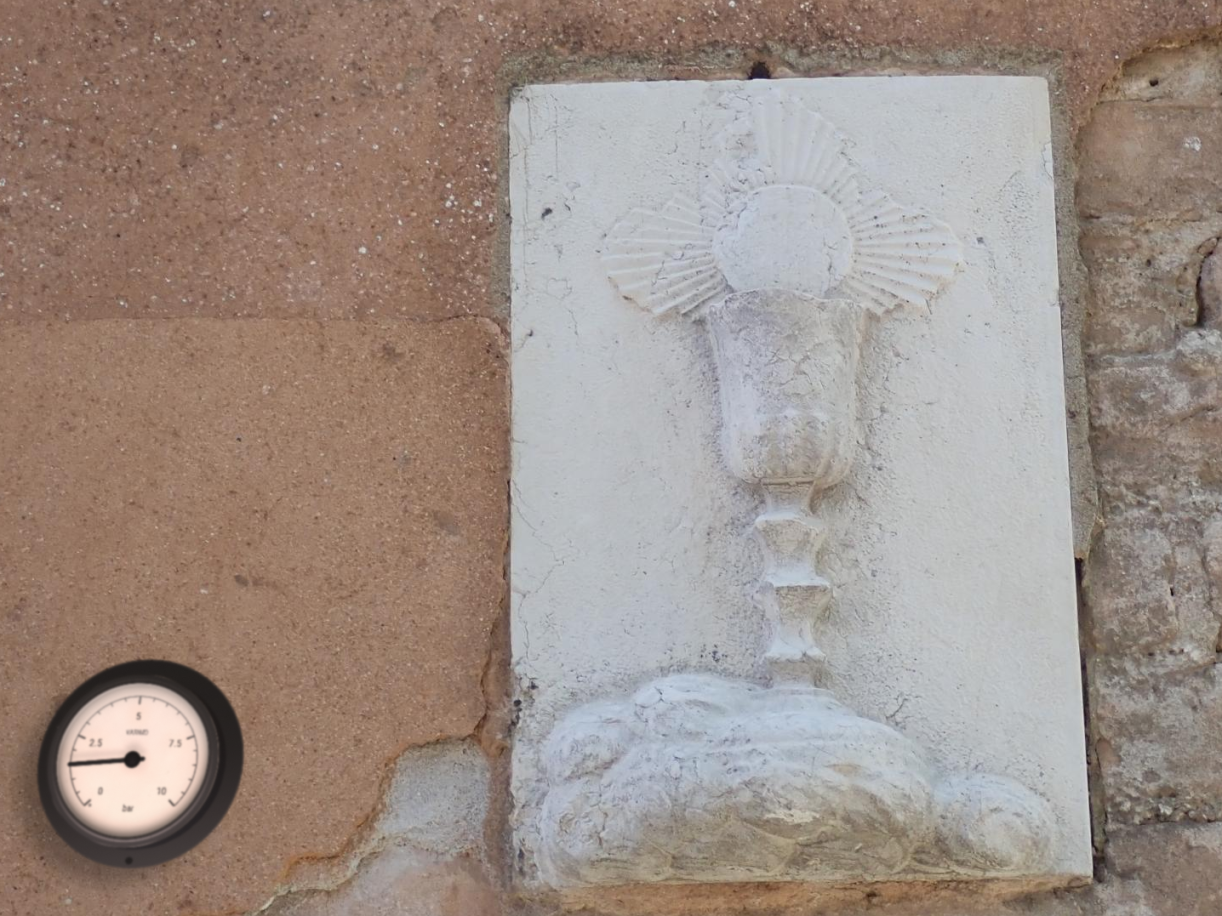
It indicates **1.5** bar
